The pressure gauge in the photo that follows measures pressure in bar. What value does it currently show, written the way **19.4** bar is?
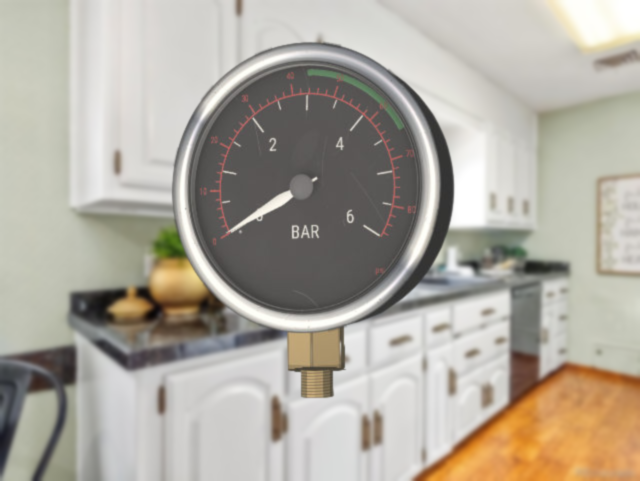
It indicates **0** bar
